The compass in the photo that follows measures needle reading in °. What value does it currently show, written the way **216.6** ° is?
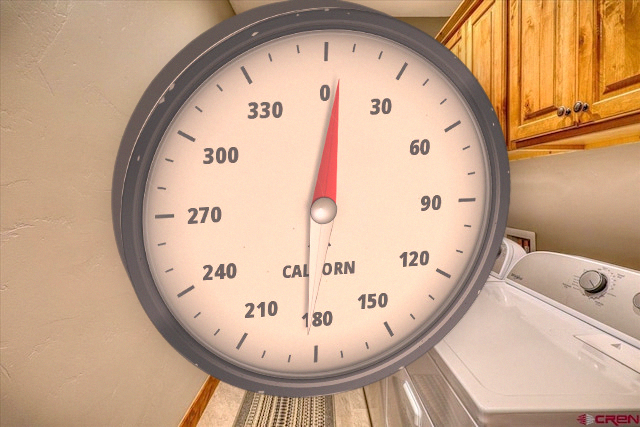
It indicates **5** °
